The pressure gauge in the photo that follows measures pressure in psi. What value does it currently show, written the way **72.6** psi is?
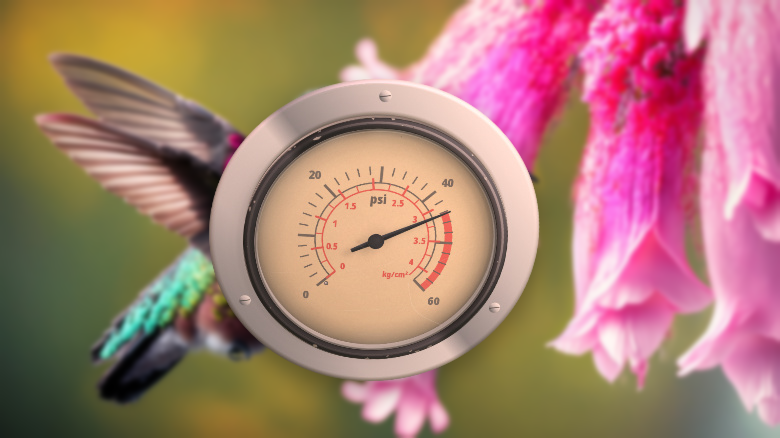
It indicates **44** psi
